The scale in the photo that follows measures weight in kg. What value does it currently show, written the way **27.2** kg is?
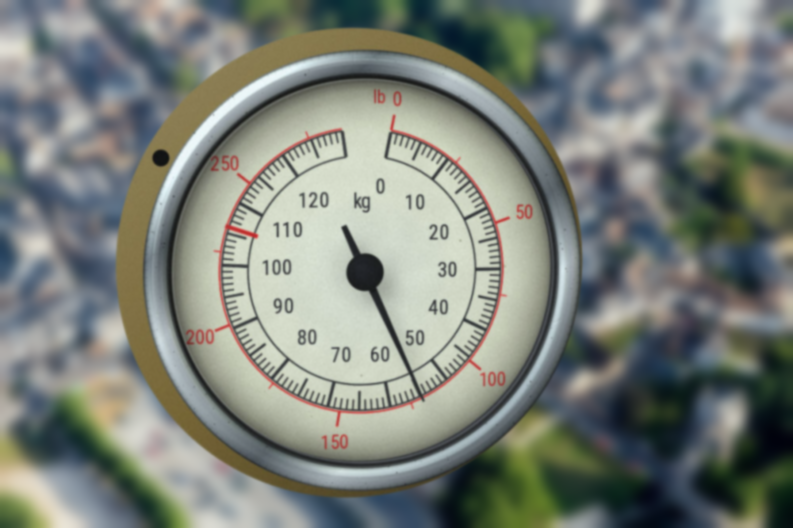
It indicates **55** kg
